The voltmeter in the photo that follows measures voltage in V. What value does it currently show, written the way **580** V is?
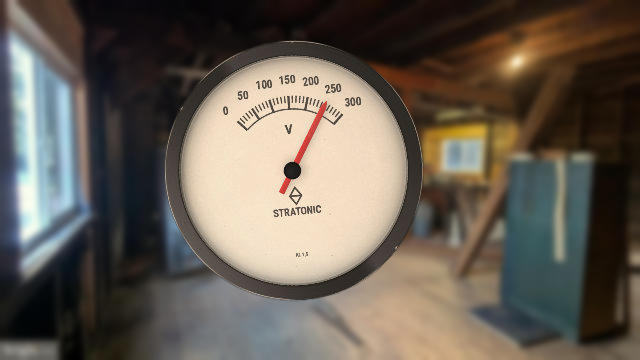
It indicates **250** V
